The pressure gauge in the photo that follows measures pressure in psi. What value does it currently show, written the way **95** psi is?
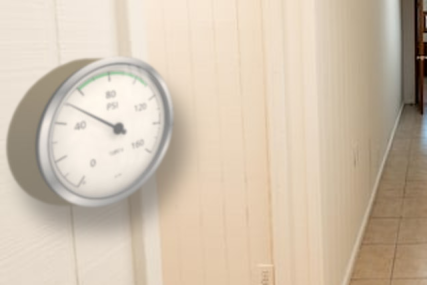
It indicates **50** psi
